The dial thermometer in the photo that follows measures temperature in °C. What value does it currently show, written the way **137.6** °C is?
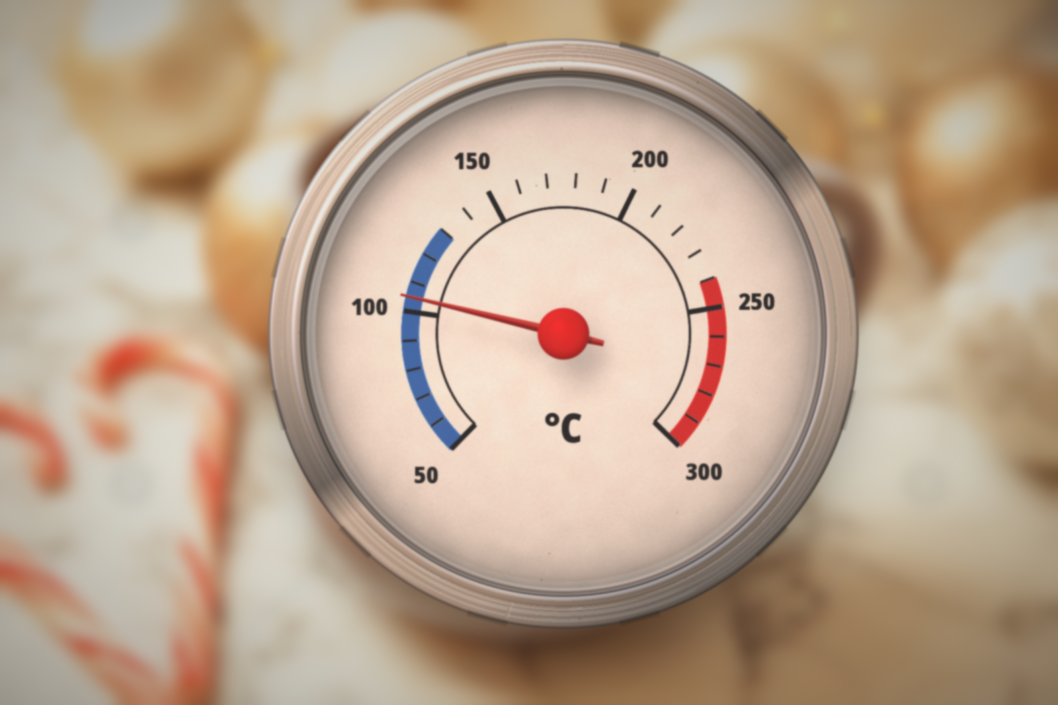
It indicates **105** °C
